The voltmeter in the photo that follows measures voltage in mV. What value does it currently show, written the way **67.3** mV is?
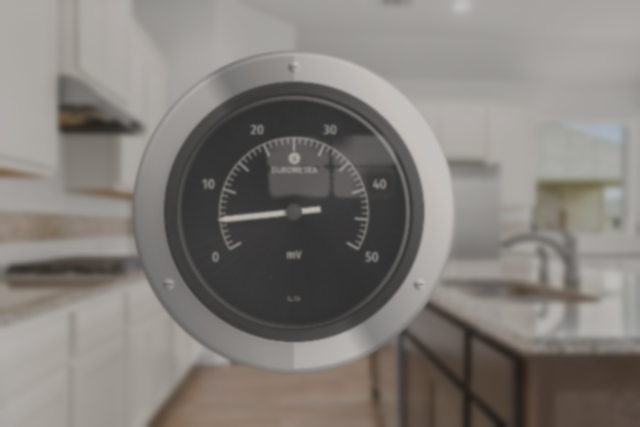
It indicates **5** mV
